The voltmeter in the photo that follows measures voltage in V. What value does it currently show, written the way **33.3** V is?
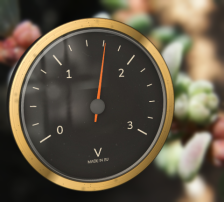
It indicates **1.6** V
